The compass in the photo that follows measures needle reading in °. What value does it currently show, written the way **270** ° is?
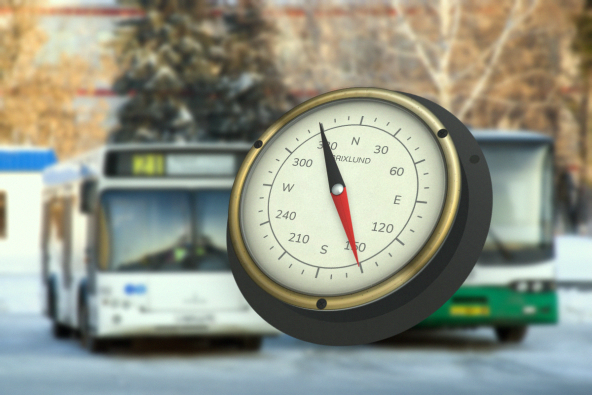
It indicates **150** °
